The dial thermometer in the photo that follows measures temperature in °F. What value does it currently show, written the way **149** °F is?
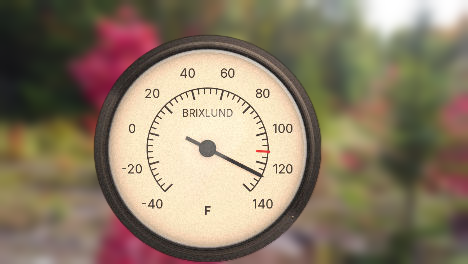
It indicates **128** °F
